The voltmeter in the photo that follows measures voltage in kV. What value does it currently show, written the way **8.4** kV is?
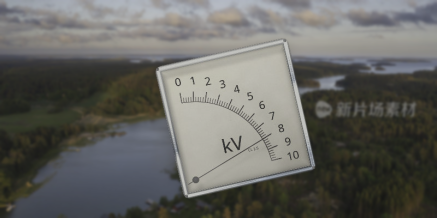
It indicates **8** kV
